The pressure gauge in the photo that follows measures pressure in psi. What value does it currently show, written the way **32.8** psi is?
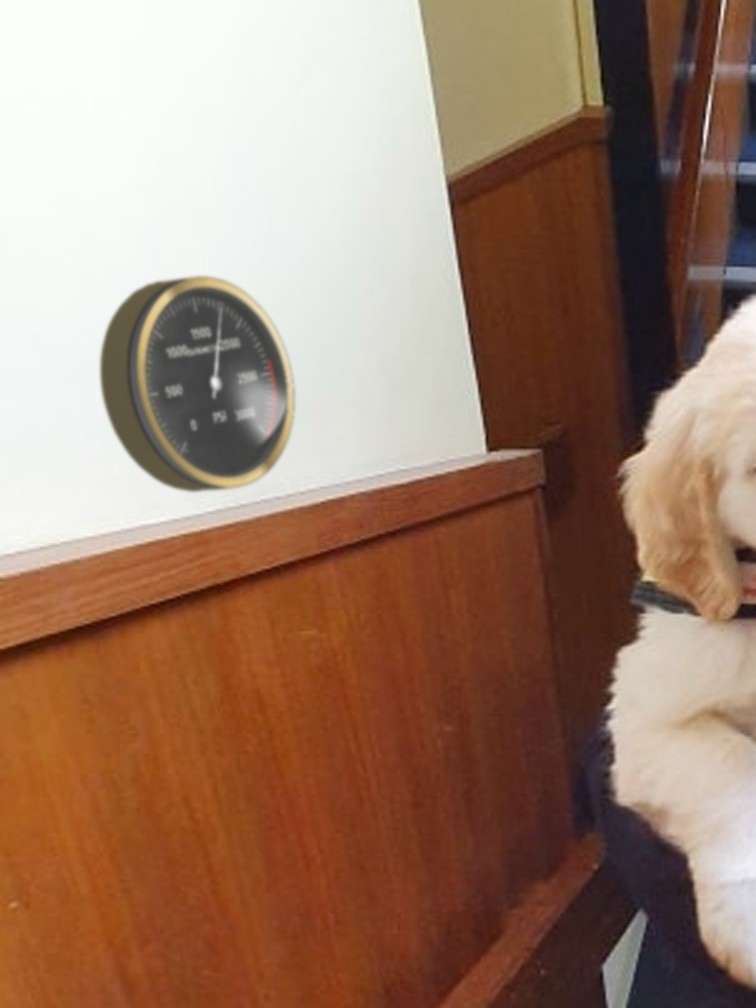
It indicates **1750** psi
